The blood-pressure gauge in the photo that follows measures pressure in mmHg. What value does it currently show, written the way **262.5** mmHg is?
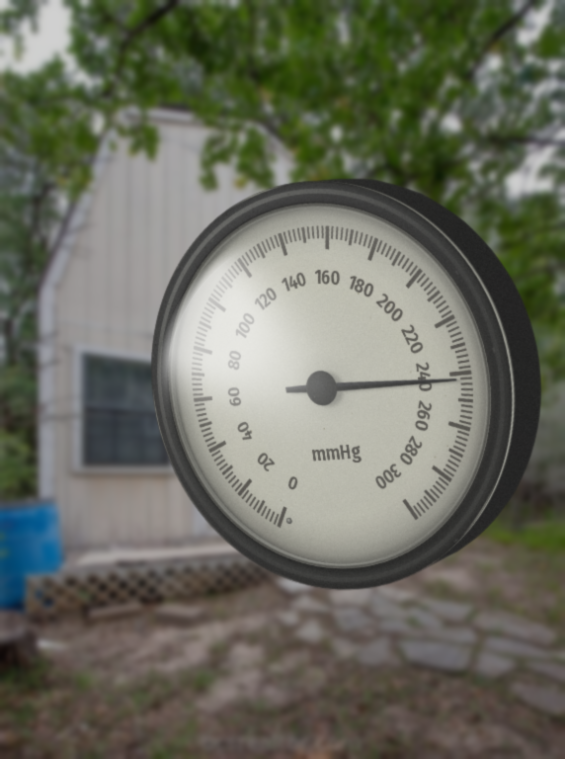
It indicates **242** mmHg
